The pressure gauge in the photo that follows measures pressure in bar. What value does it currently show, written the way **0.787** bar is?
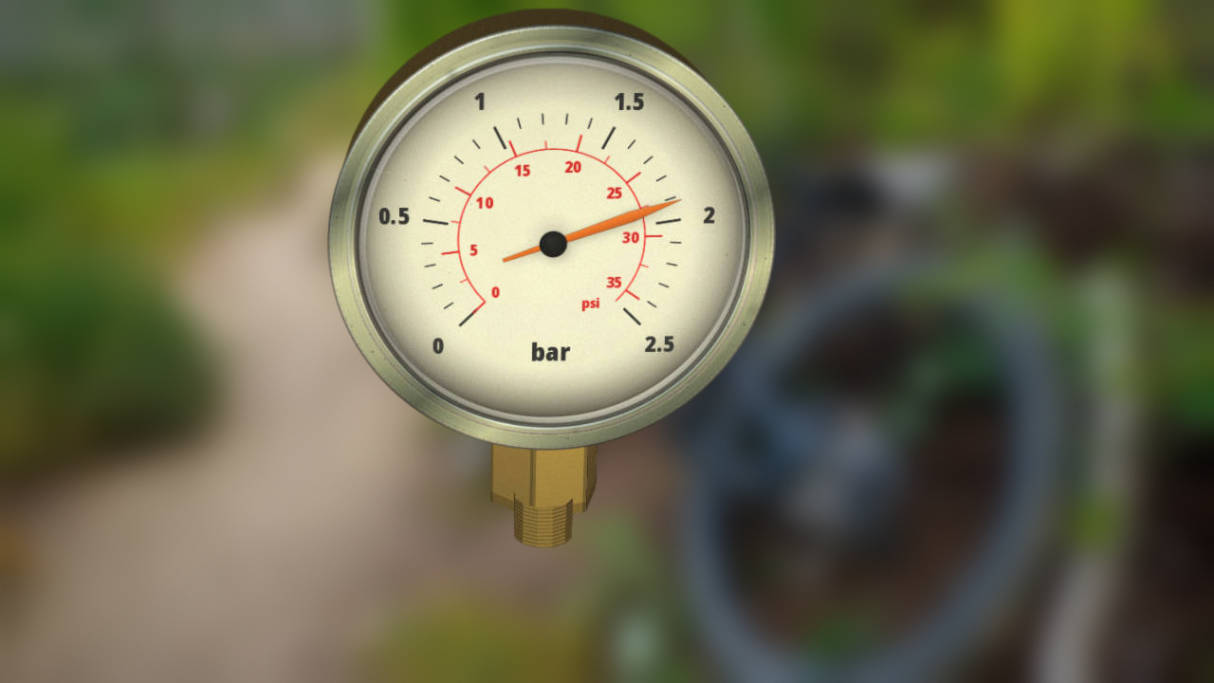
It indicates **1.9** bar
